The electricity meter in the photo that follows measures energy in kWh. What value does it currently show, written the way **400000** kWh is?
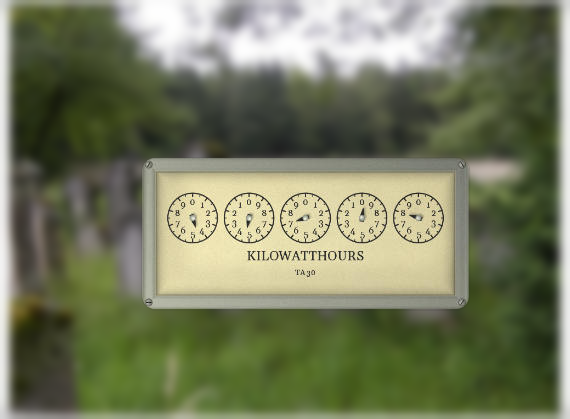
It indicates **44698** kWh
